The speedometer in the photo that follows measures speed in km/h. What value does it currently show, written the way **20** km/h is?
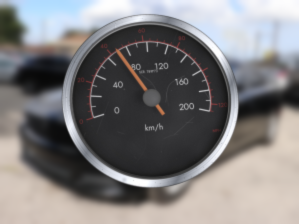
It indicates **70** km/h
